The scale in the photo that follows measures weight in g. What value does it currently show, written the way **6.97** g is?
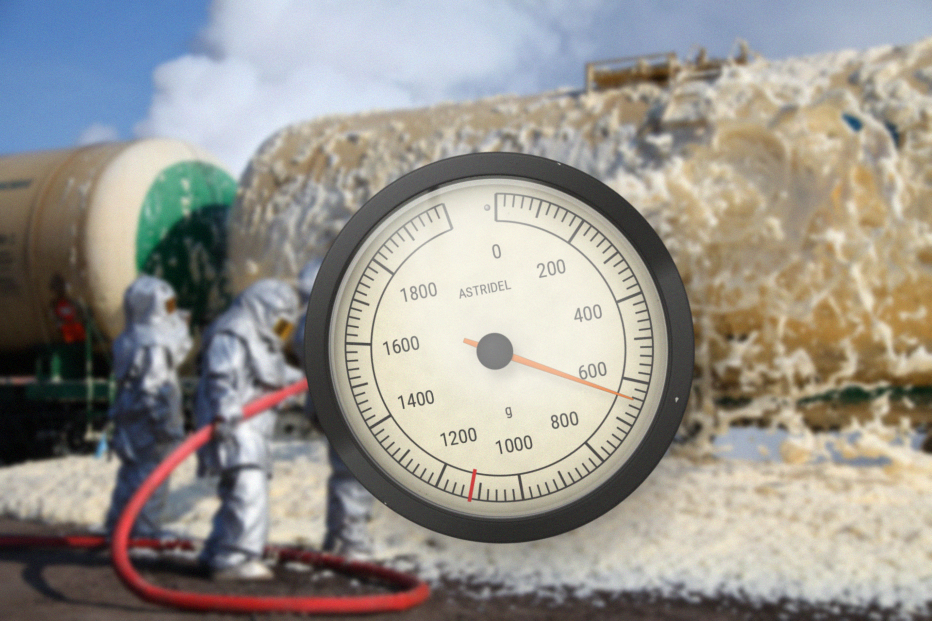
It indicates **640** g
